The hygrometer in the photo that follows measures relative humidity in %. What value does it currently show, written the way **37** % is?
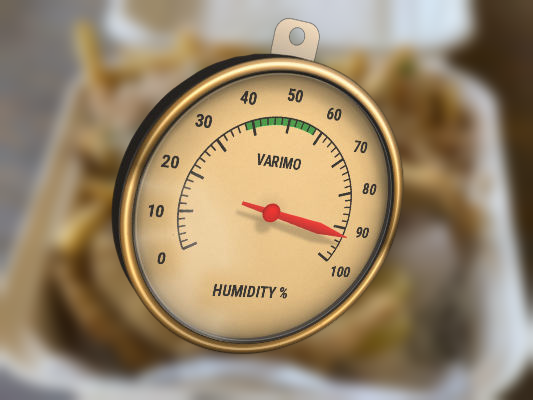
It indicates **92** %
